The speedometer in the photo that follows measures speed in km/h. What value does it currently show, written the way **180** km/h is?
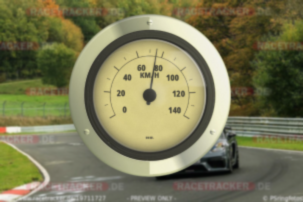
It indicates **75** km/h
